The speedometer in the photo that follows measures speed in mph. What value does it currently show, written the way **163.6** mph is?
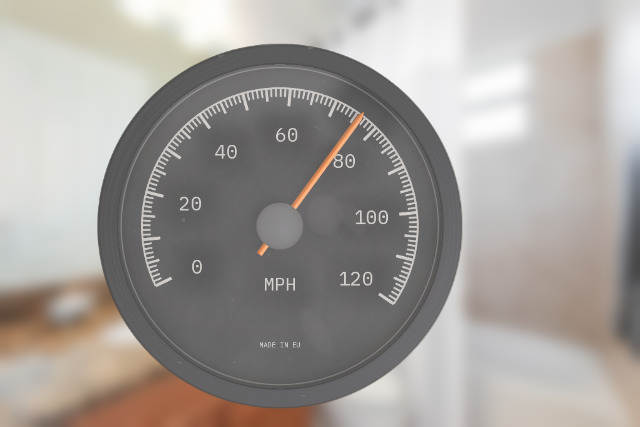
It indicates **76** mph
